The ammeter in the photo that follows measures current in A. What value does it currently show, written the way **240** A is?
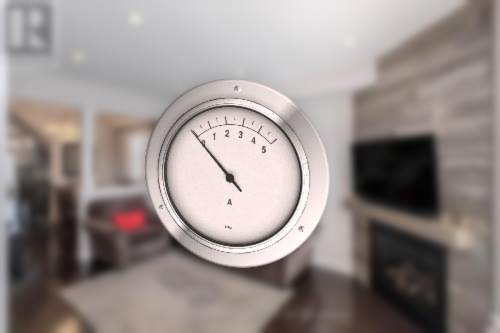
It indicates **0** A
